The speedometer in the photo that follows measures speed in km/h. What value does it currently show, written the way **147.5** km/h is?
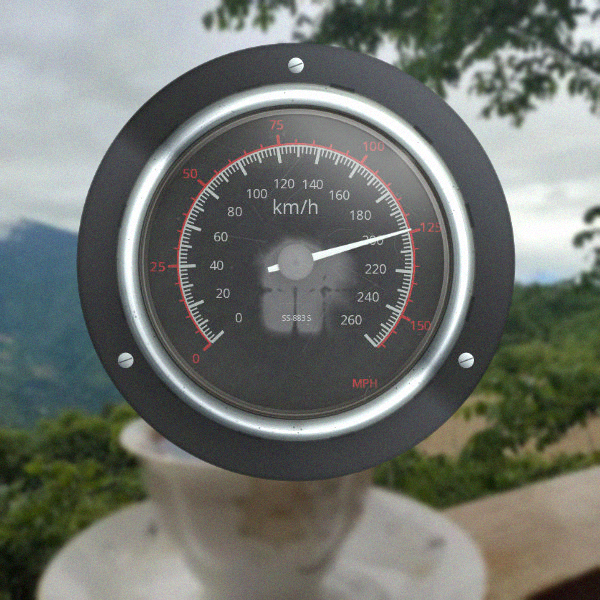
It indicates **200** km/h
